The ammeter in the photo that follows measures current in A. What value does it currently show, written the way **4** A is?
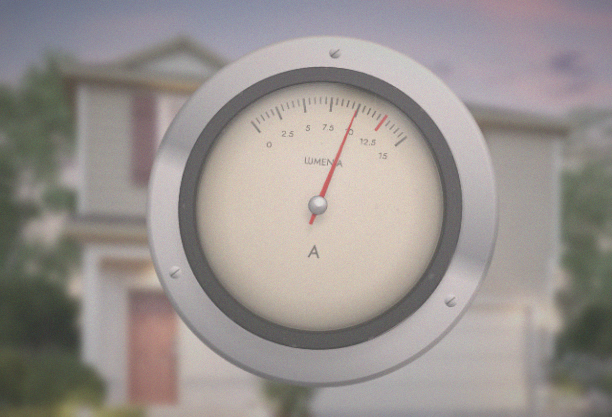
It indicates **10** A
